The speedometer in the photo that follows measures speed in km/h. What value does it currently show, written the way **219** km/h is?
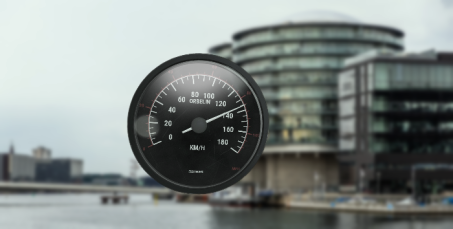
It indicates **135** km/h
